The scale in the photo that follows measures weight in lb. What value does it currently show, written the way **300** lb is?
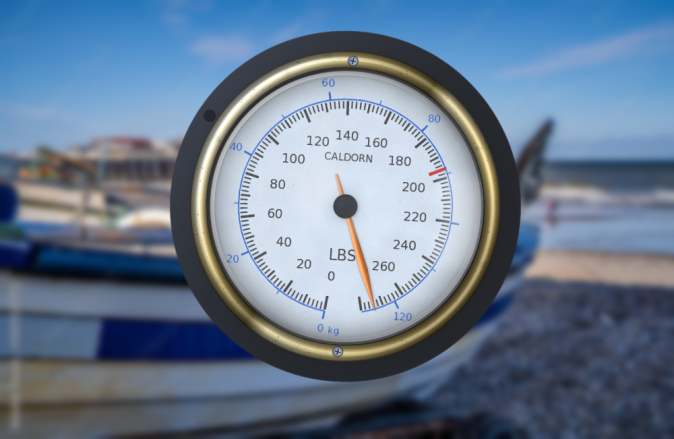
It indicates **274** lb
